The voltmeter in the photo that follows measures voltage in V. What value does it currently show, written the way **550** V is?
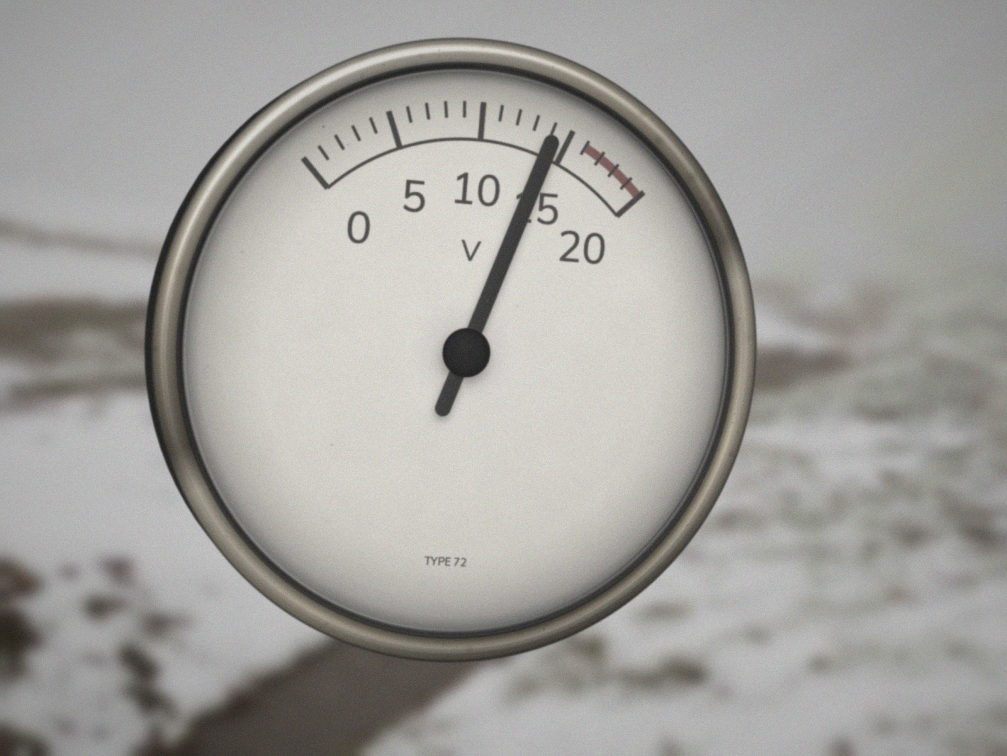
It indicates **14** V
